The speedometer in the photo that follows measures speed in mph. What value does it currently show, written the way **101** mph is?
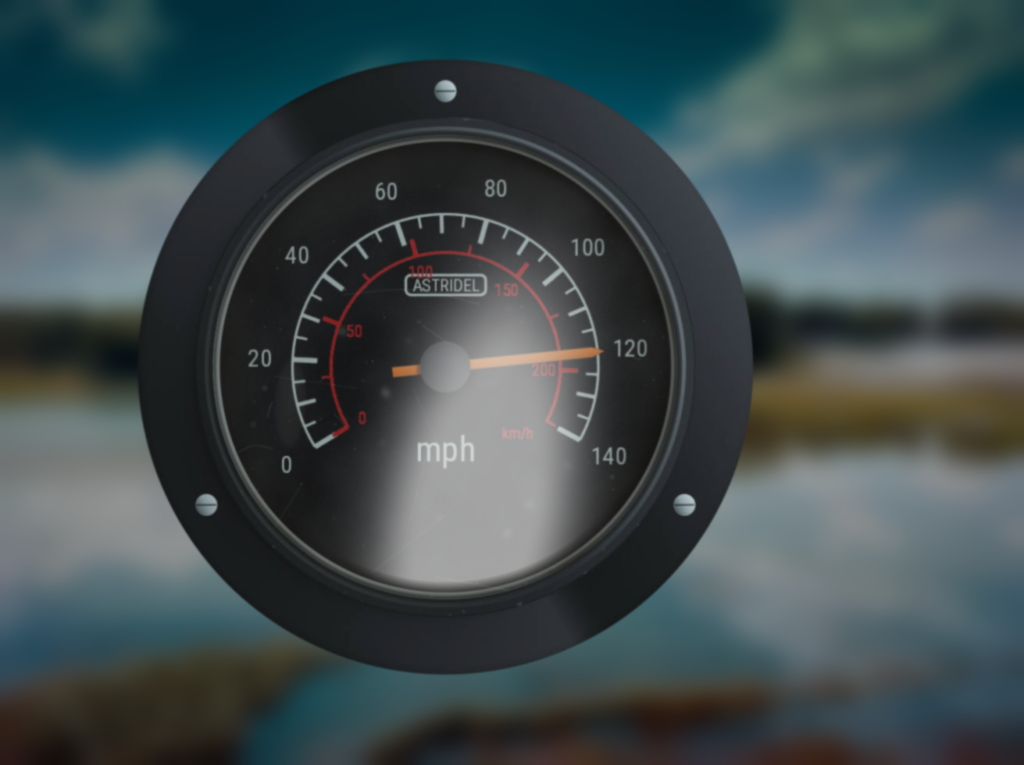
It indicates **120** mph
